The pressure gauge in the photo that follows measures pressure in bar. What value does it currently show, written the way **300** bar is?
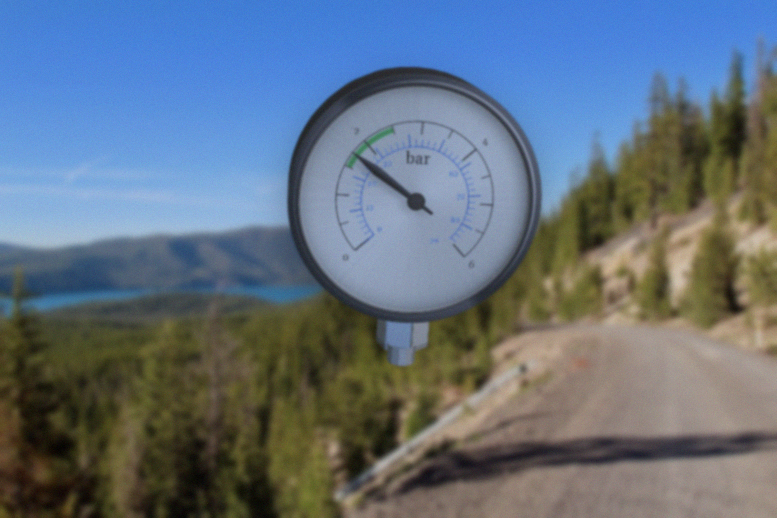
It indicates **1.75** bar
